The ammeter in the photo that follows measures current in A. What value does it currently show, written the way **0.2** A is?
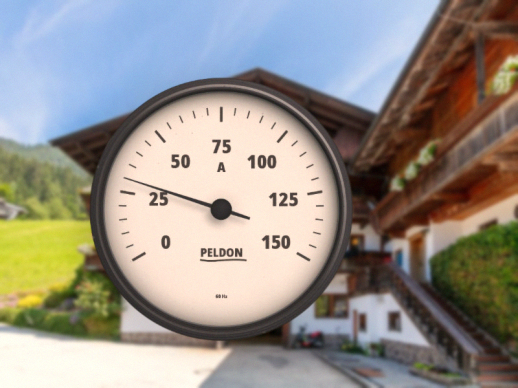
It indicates **30** A
